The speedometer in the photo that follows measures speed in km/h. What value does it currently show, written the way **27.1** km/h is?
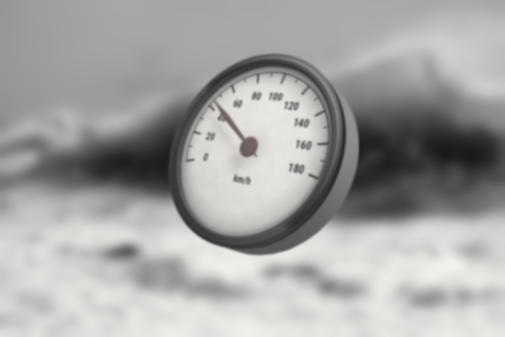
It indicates **45** km/h
